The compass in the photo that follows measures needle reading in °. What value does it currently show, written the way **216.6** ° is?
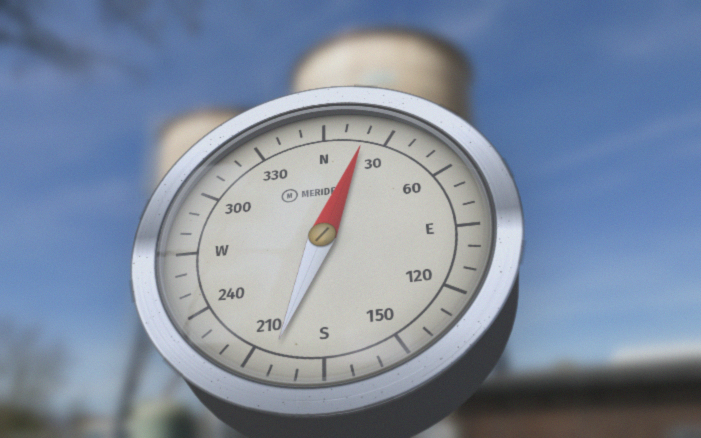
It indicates **20** °
